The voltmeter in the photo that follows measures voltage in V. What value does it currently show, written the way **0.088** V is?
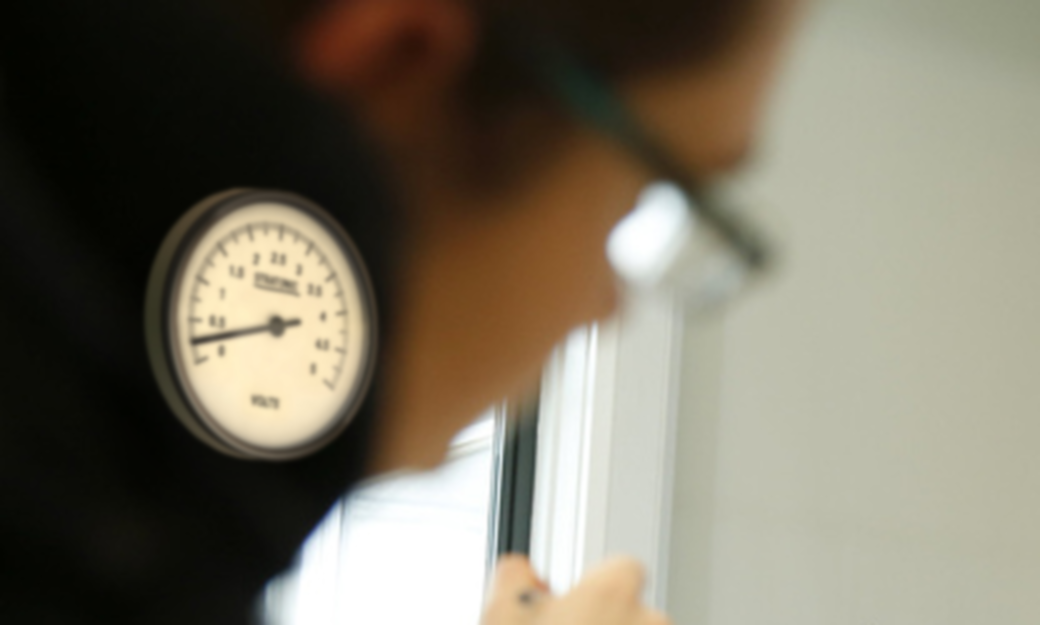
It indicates **0.25** V
